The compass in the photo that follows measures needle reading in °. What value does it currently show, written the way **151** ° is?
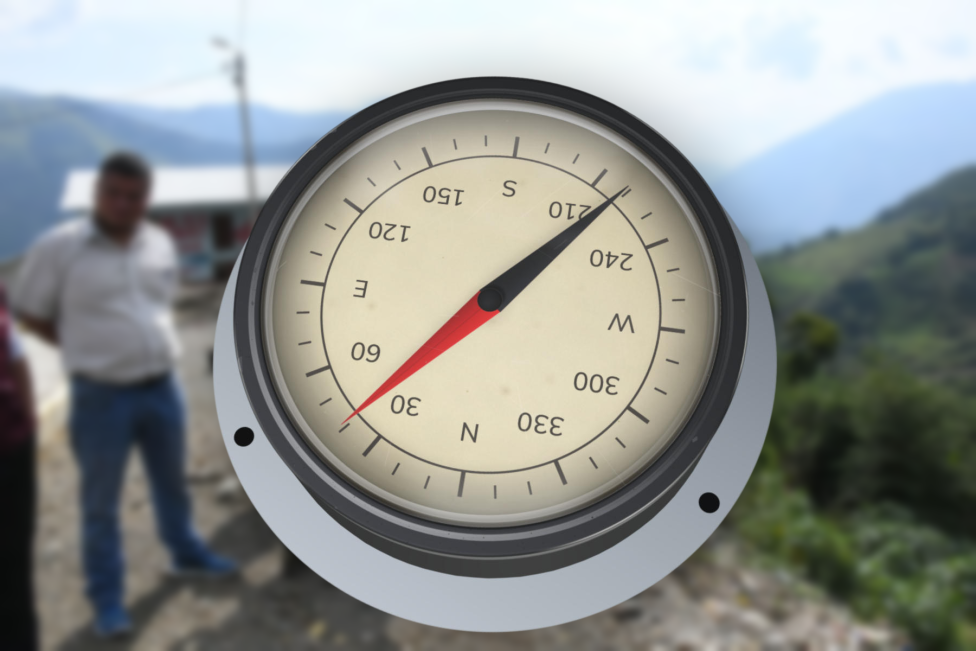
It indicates **40** °
